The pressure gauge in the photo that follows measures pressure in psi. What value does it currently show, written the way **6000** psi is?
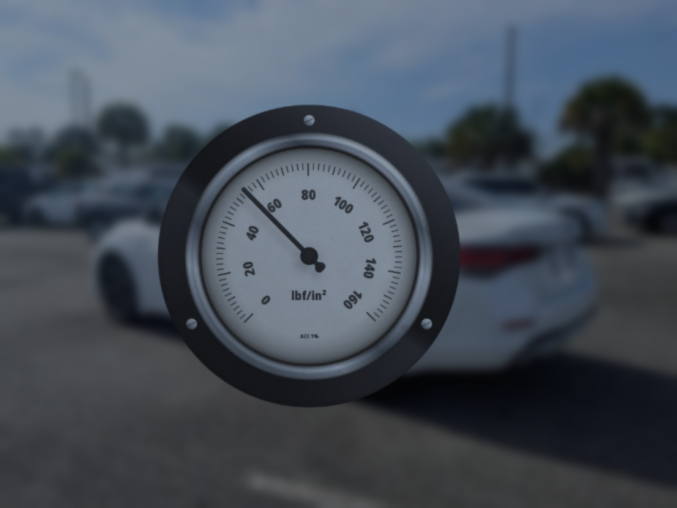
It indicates **54** psi
